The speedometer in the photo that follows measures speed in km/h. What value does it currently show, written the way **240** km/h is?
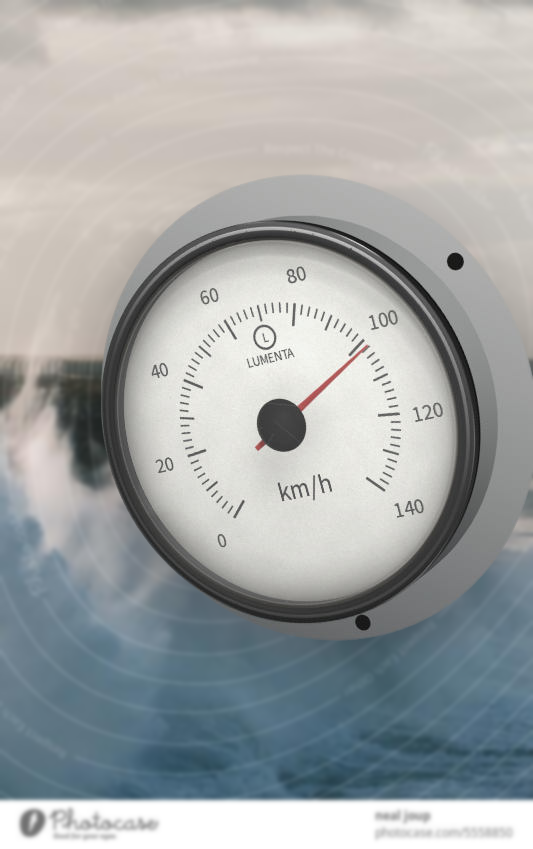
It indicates **102** km/h
